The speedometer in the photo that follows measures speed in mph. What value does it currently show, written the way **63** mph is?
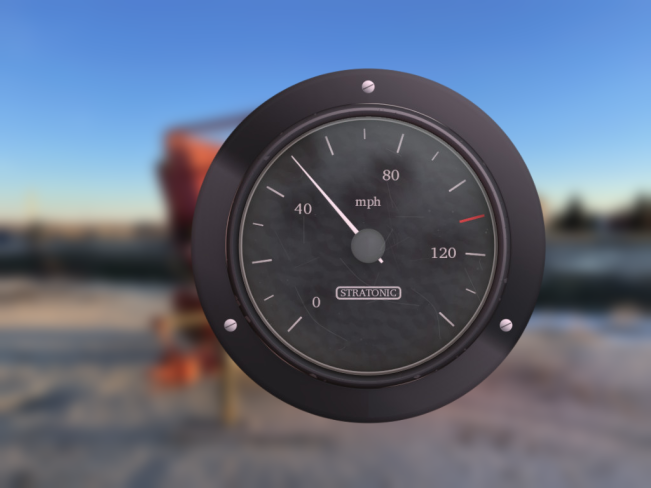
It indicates **50** mph
